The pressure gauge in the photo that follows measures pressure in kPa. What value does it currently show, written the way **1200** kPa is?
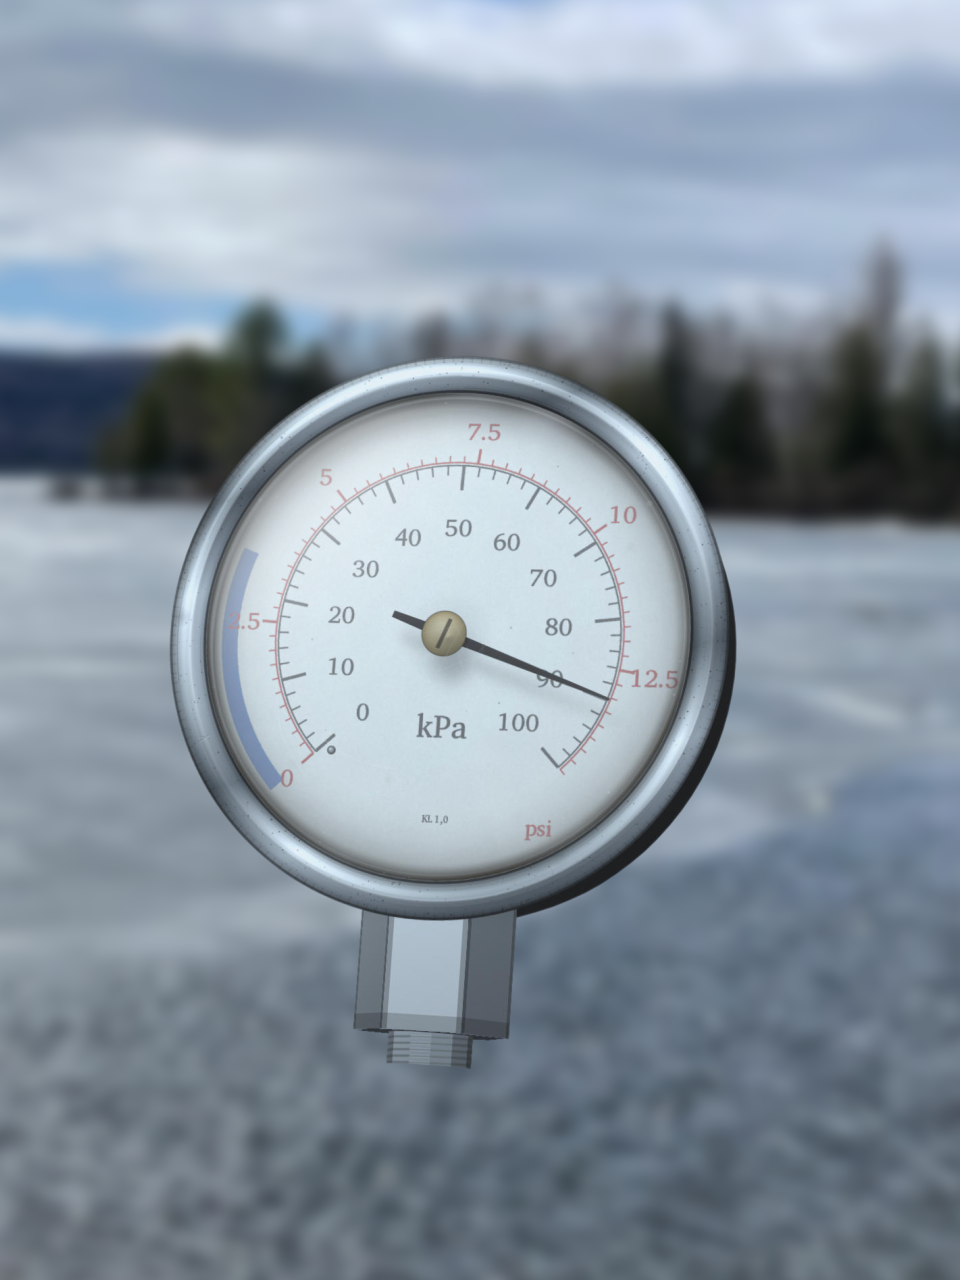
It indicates **90** kPa
